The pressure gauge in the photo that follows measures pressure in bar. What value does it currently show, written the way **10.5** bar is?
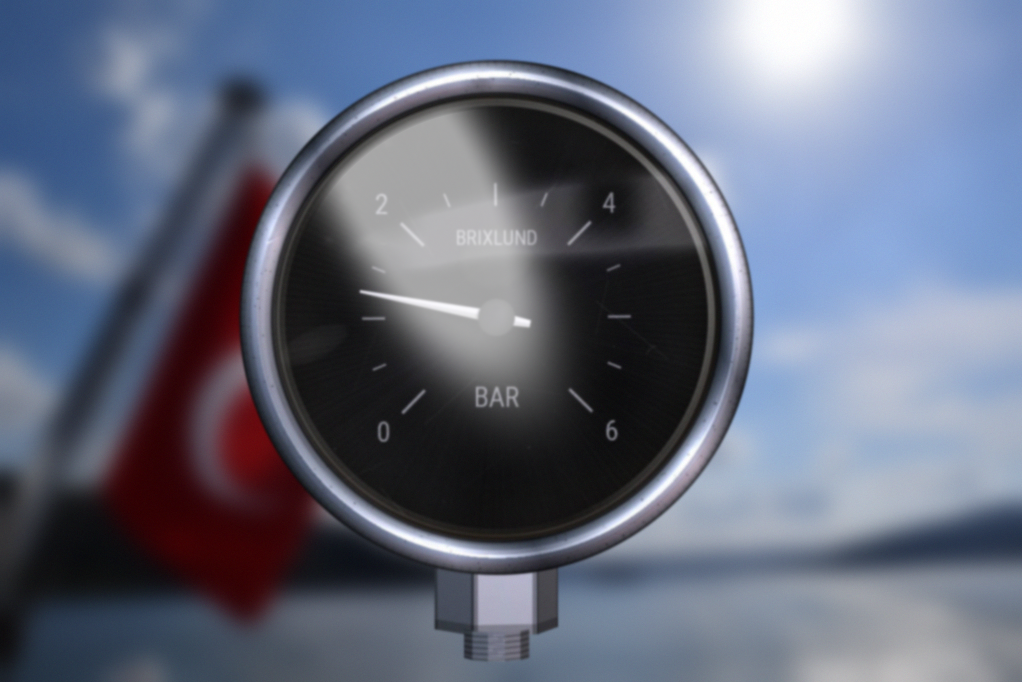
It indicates **1.25** bar
